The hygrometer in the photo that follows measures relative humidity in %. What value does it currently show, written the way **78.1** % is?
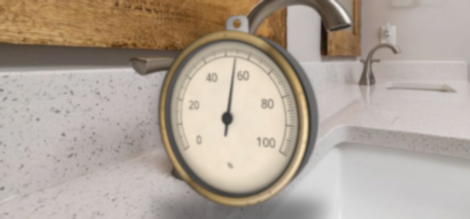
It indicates **55** %
